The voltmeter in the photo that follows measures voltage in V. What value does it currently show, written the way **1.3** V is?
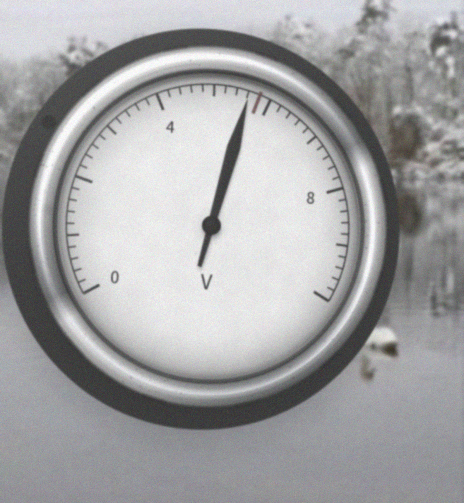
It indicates **5.6** V
